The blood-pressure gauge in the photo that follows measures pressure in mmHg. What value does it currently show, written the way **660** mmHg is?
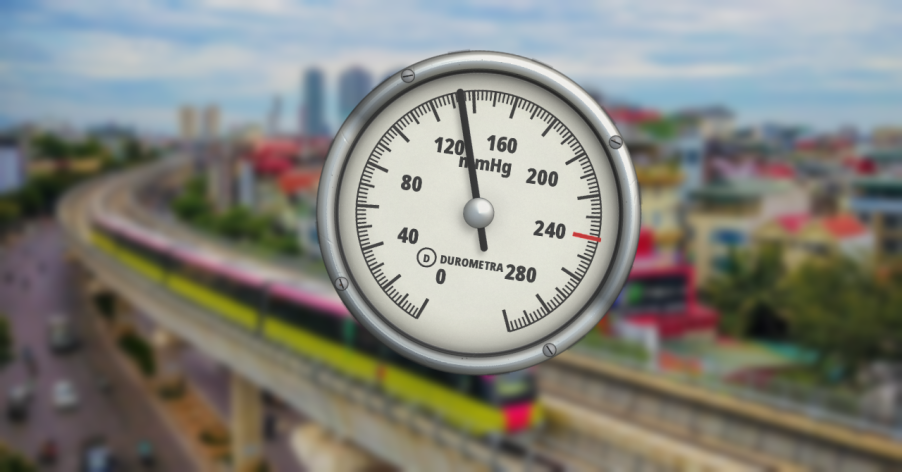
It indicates **134** mmHg
